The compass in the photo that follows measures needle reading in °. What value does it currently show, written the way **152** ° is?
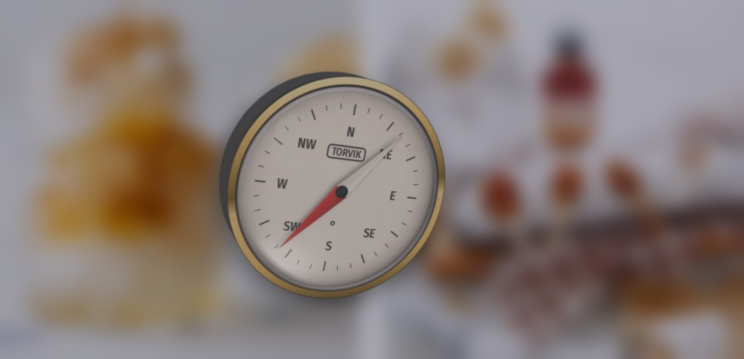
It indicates **220** °
